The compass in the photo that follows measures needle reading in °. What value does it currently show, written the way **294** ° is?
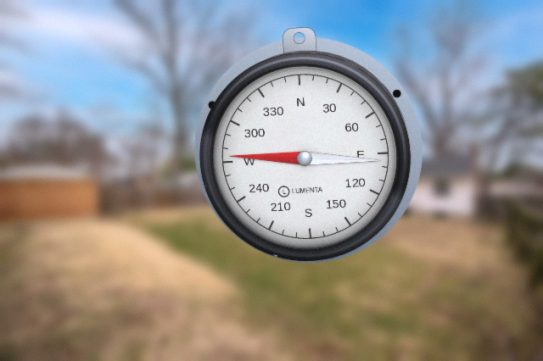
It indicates **275** °
